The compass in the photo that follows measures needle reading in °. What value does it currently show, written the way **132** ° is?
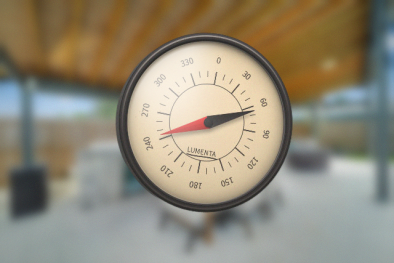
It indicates **245** °
